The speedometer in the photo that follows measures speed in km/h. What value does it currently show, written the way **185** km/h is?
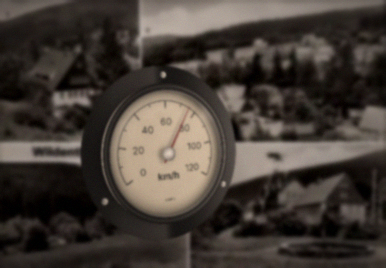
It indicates **75** km/h
